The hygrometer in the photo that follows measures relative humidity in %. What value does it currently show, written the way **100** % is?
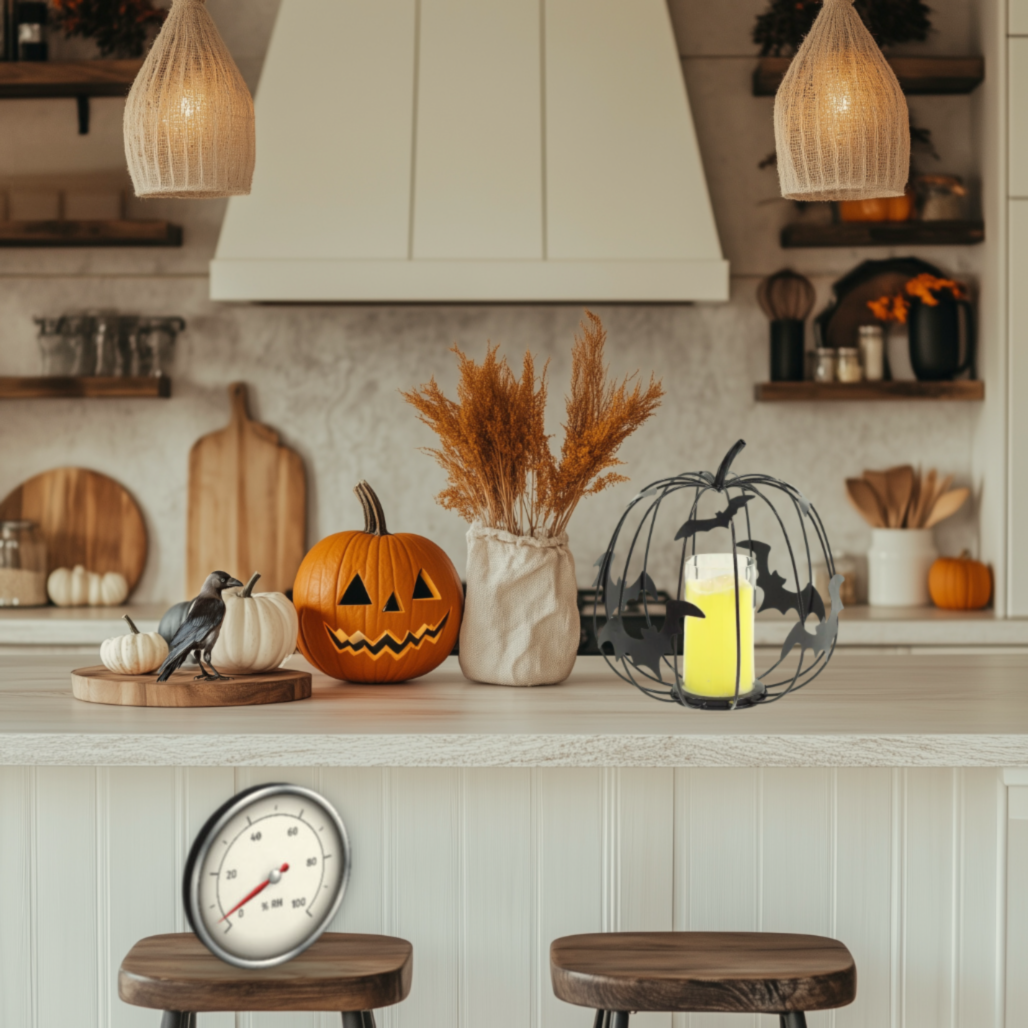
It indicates **5** %
